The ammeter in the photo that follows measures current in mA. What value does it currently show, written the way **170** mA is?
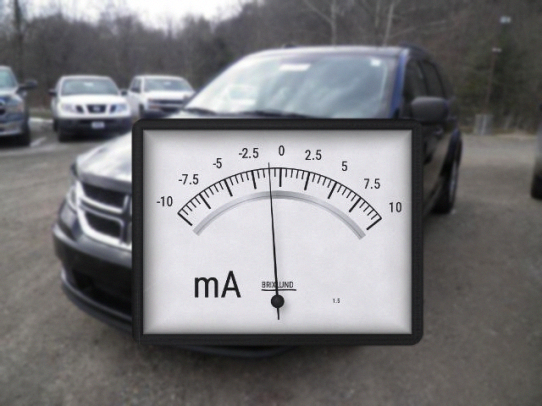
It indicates **-1** mA
